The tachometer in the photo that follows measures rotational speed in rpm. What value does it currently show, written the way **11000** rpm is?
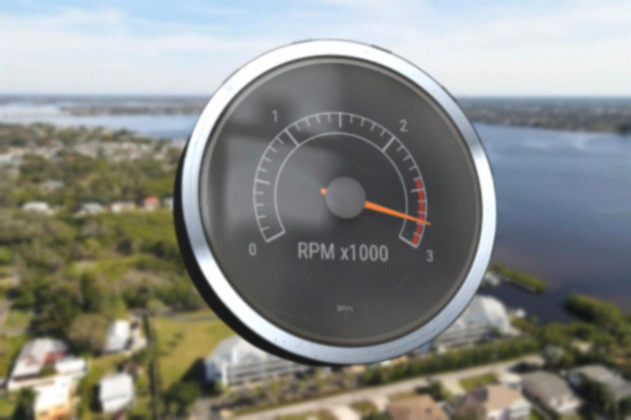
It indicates **2800** rpm
